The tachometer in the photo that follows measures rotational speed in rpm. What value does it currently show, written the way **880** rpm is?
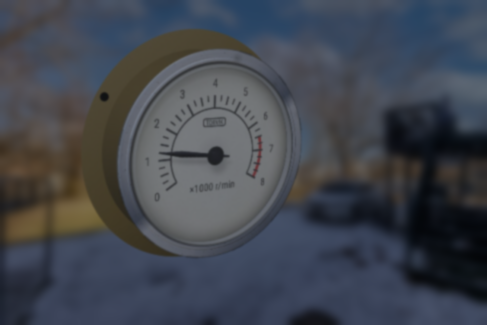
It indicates **1250** rpm
